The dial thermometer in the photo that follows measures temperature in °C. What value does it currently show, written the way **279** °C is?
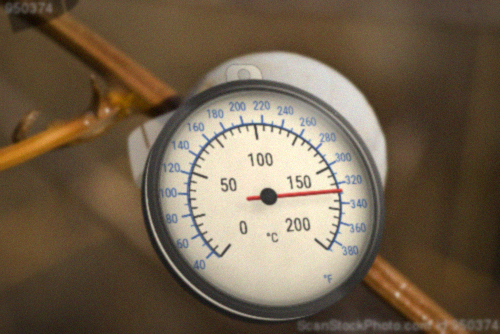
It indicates **165** °C
